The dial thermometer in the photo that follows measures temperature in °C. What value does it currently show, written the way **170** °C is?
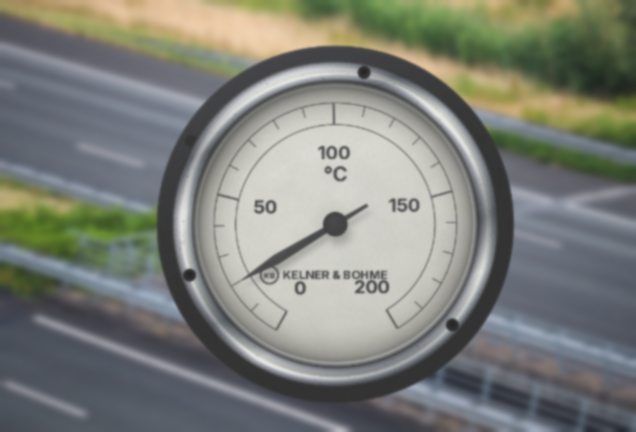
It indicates **20** °C
